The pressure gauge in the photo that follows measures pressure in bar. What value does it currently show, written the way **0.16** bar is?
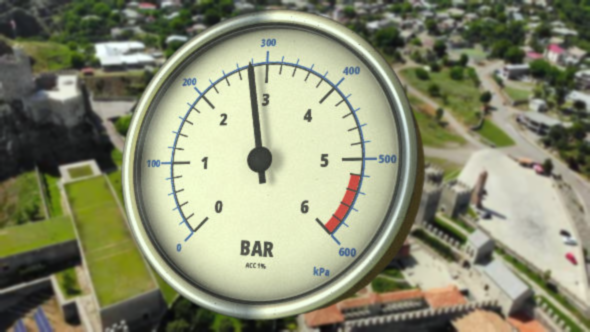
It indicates **2.8** bar
